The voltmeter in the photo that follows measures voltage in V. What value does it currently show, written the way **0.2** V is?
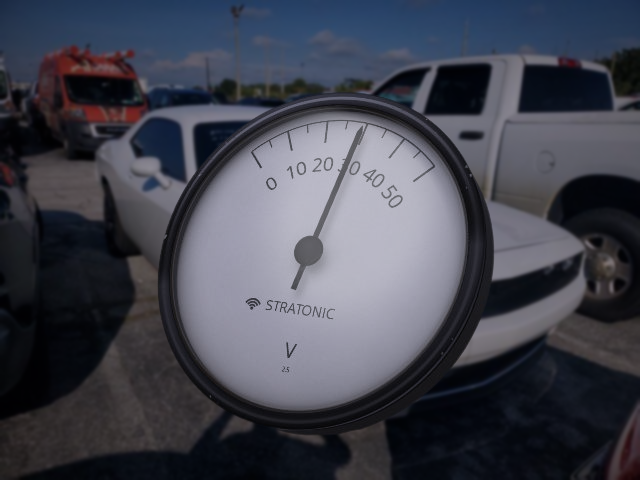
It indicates **30** V
